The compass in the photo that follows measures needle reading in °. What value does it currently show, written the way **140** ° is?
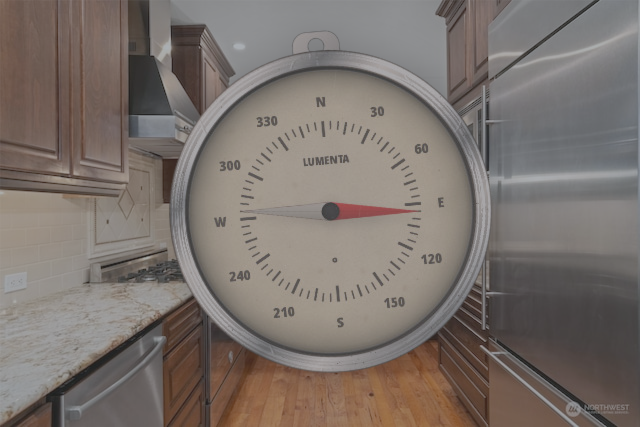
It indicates **95** °
